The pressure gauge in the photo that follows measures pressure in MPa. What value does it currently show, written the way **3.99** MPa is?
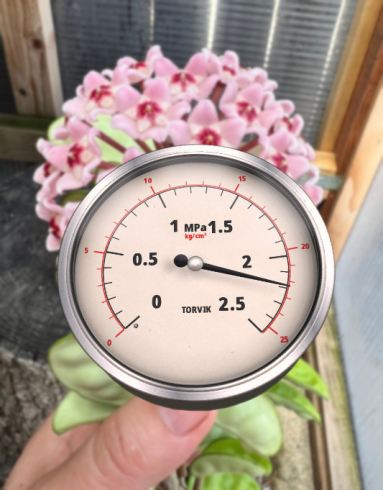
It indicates **2.2** MPa
